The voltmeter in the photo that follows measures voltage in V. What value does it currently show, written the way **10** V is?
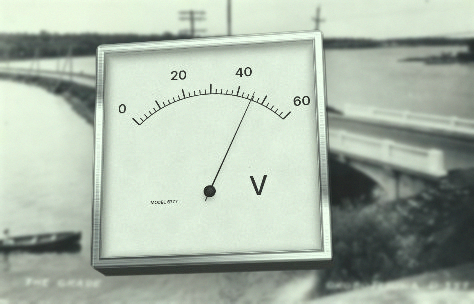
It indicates **46** V
